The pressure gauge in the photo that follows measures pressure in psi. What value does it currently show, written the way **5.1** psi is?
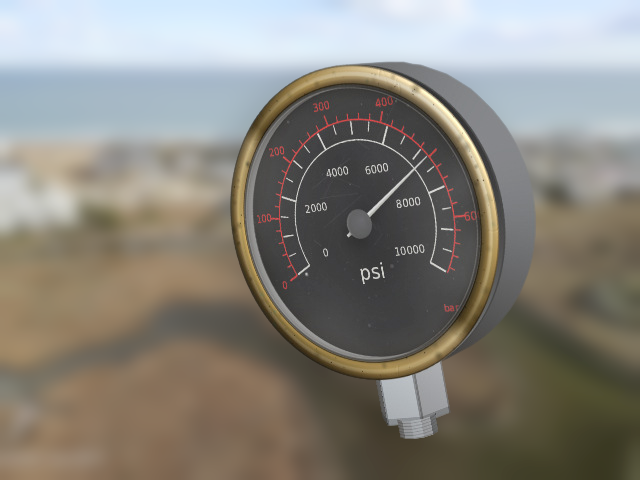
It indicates **7250** psi
